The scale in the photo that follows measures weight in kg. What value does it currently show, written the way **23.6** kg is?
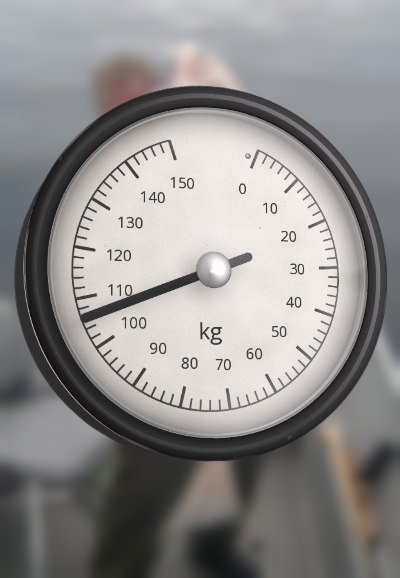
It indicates **106** kg
